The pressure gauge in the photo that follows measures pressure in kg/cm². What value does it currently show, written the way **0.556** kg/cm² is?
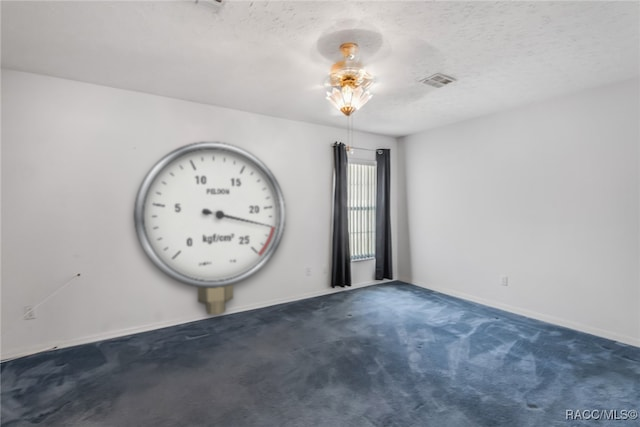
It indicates **22** kg/cm²
